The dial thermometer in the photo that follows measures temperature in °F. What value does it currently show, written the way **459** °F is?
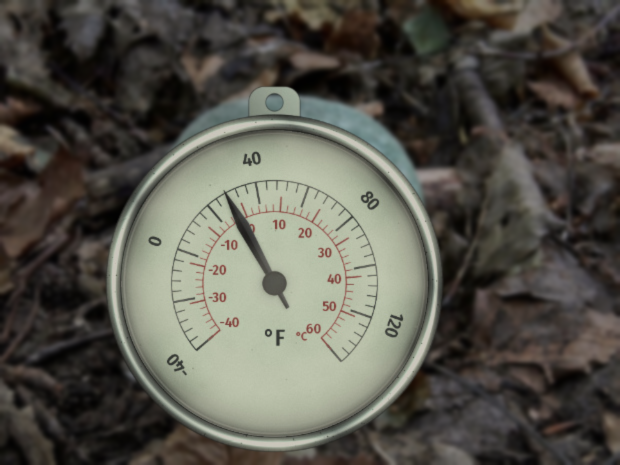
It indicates **28** °F
